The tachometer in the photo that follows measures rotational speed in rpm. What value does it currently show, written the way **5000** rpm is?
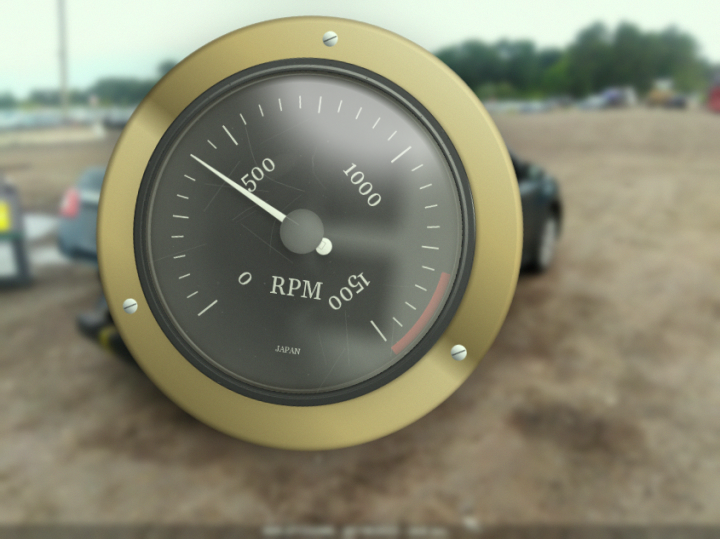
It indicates **400** rpm
